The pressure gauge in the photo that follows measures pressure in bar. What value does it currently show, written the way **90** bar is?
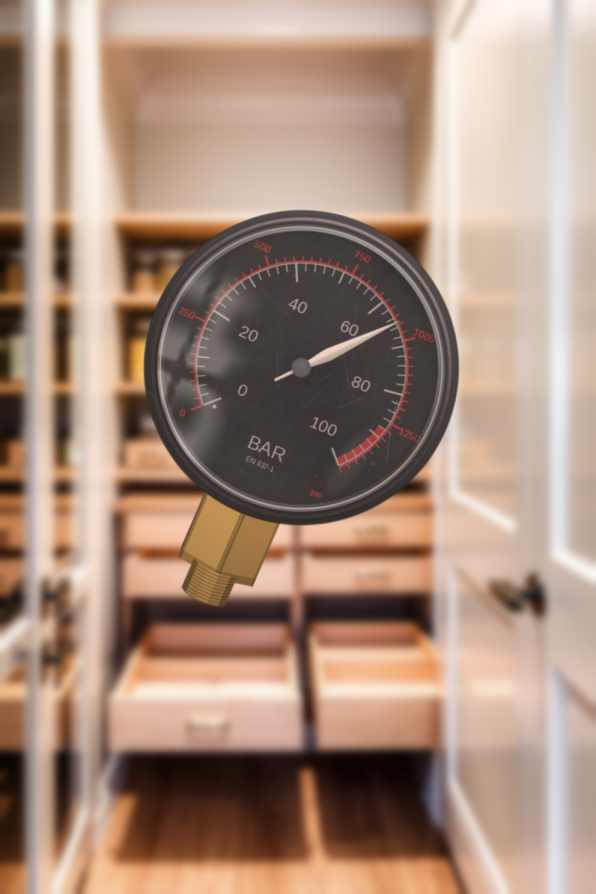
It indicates **65** bar
